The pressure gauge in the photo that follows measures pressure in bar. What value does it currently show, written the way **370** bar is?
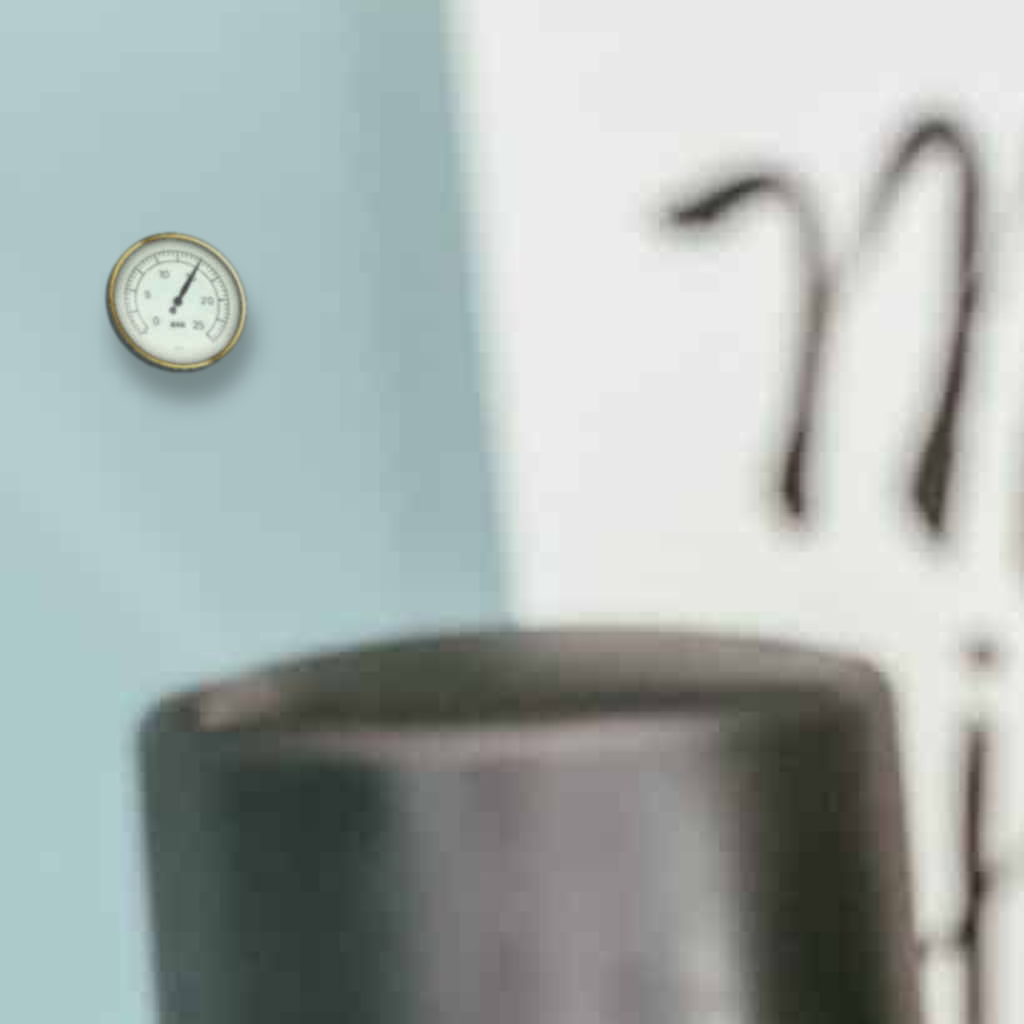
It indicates **15** bar
